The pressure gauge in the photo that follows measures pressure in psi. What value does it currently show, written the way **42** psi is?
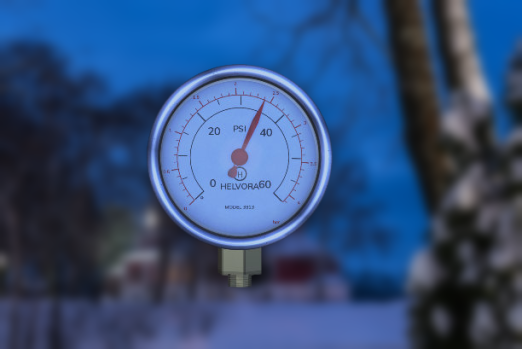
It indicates **35** psi
